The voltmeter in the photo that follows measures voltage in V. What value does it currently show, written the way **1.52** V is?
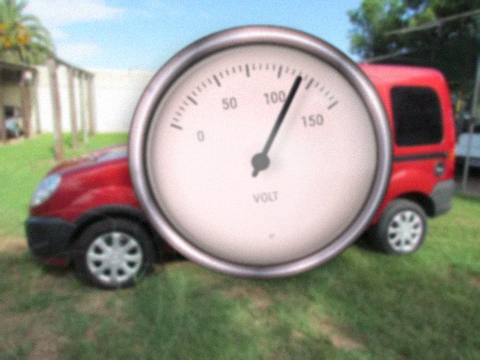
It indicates **115** V
